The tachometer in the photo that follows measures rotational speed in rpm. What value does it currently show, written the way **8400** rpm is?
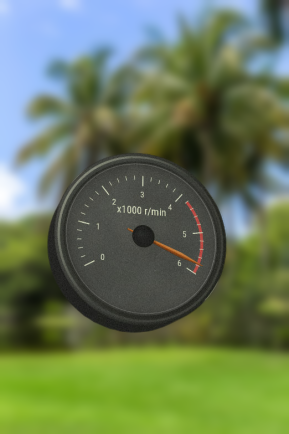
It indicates **5800** rpm
